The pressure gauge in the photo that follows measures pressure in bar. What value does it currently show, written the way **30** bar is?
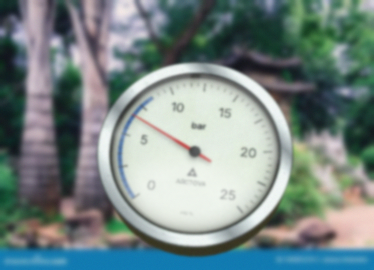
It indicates **6.5** bar
